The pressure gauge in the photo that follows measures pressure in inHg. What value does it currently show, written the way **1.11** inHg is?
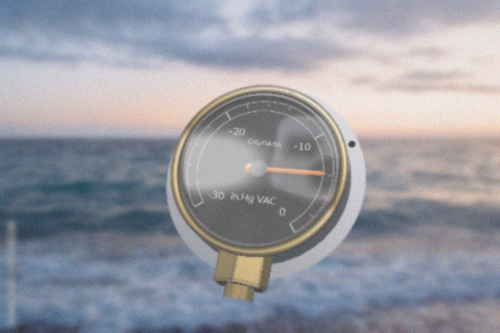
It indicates **-6** inHg
